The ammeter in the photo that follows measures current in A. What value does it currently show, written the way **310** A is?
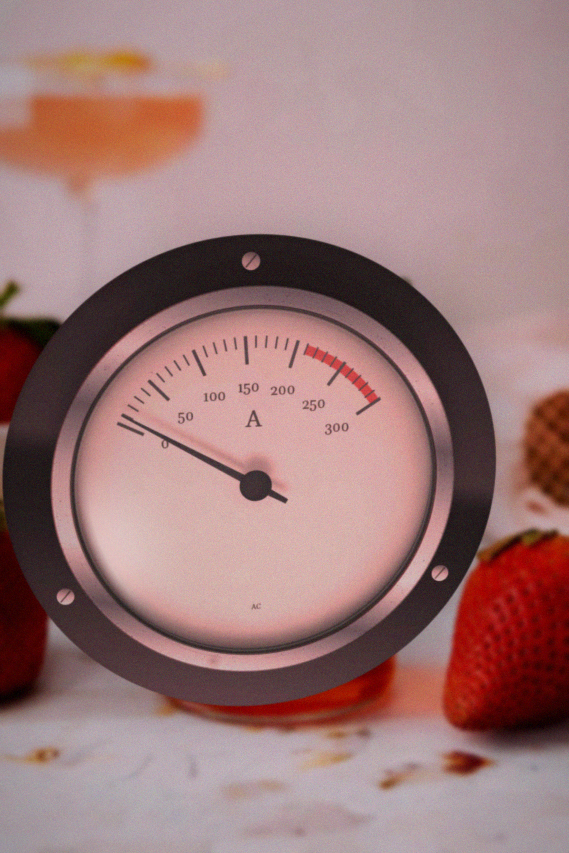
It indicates **10** A
